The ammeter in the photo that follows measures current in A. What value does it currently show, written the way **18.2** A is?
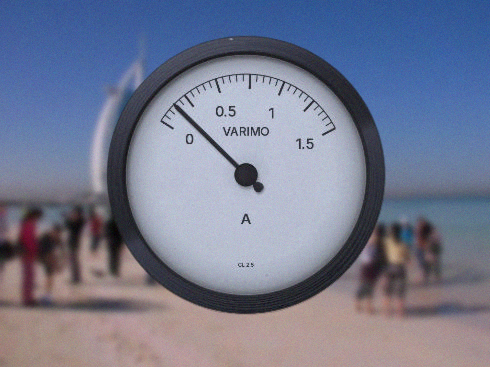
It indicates **0.15** A
